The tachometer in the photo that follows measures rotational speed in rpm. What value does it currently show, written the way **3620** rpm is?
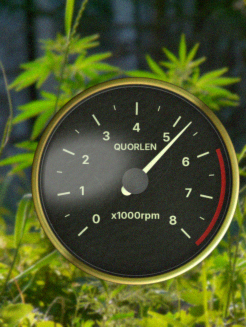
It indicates **5250** rpm
